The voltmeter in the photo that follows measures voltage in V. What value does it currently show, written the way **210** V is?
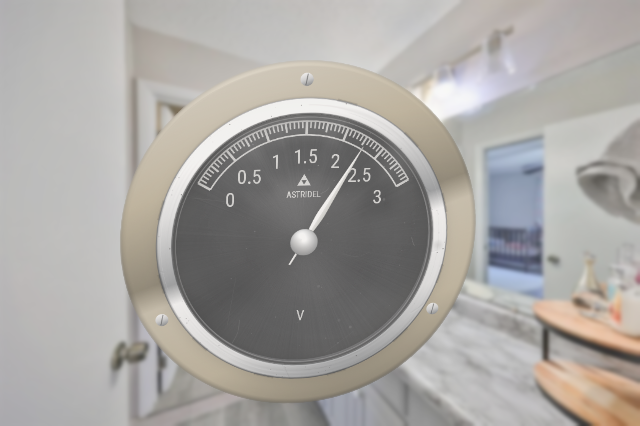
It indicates **2.25** V
